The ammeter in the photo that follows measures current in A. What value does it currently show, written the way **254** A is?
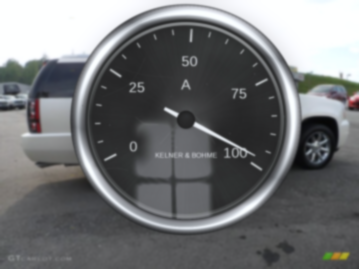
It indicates **97.5** A
